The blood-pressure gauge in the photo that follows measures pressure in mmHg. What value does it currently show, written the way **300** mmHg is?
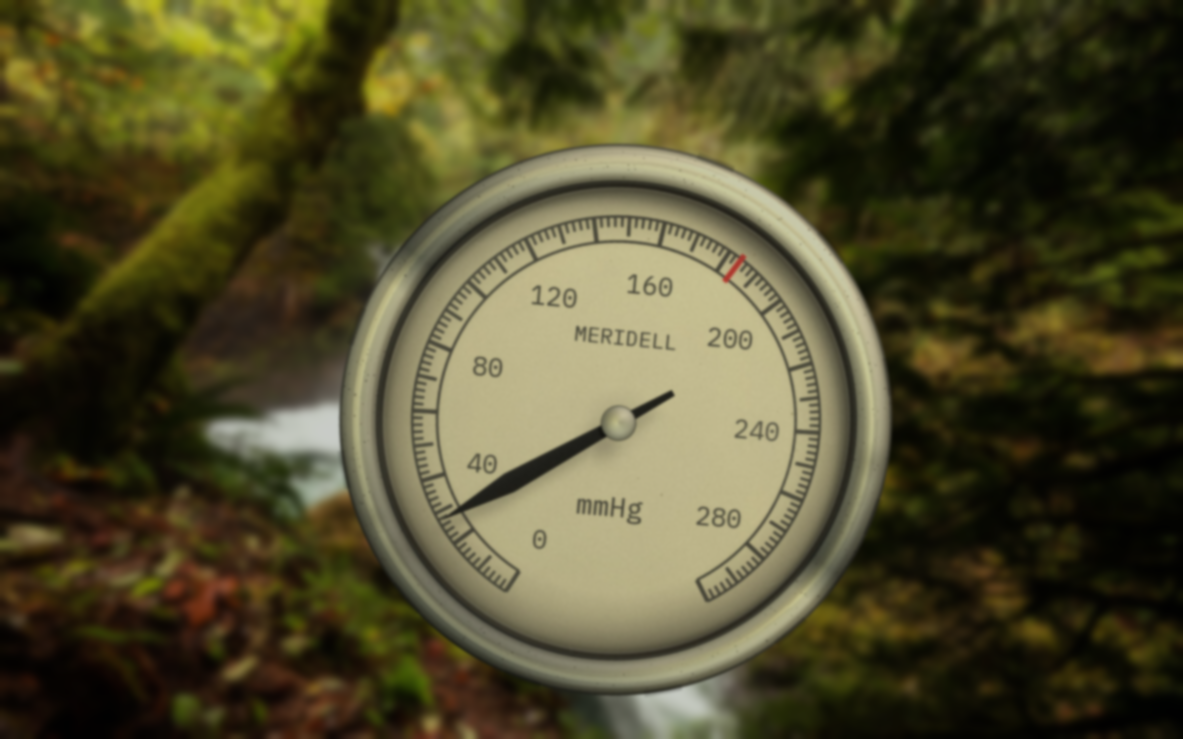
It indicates **28** mmHg
